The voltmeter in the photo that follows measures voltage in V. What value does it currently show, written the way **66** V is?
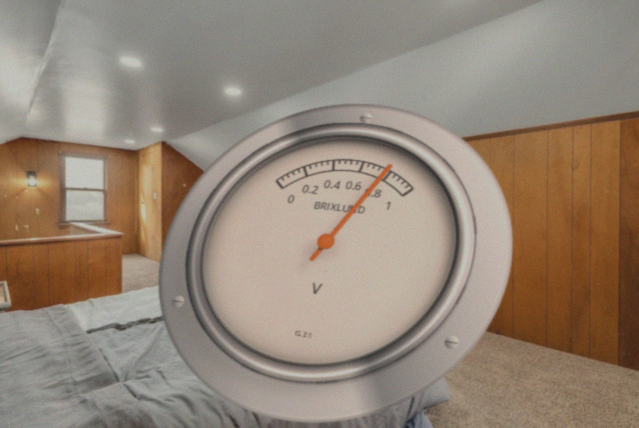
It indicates **0.8** V
